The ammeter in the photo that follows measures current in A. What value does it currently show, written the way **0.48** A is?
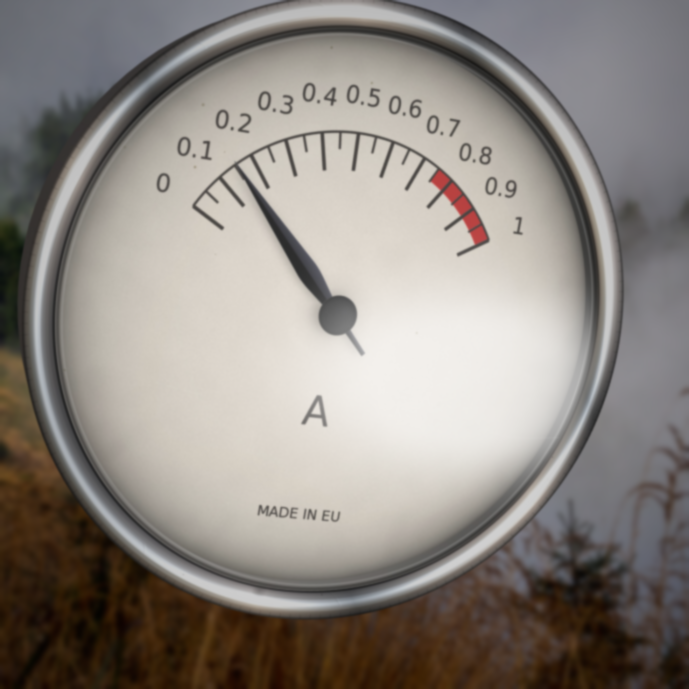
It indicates **0.15** A
